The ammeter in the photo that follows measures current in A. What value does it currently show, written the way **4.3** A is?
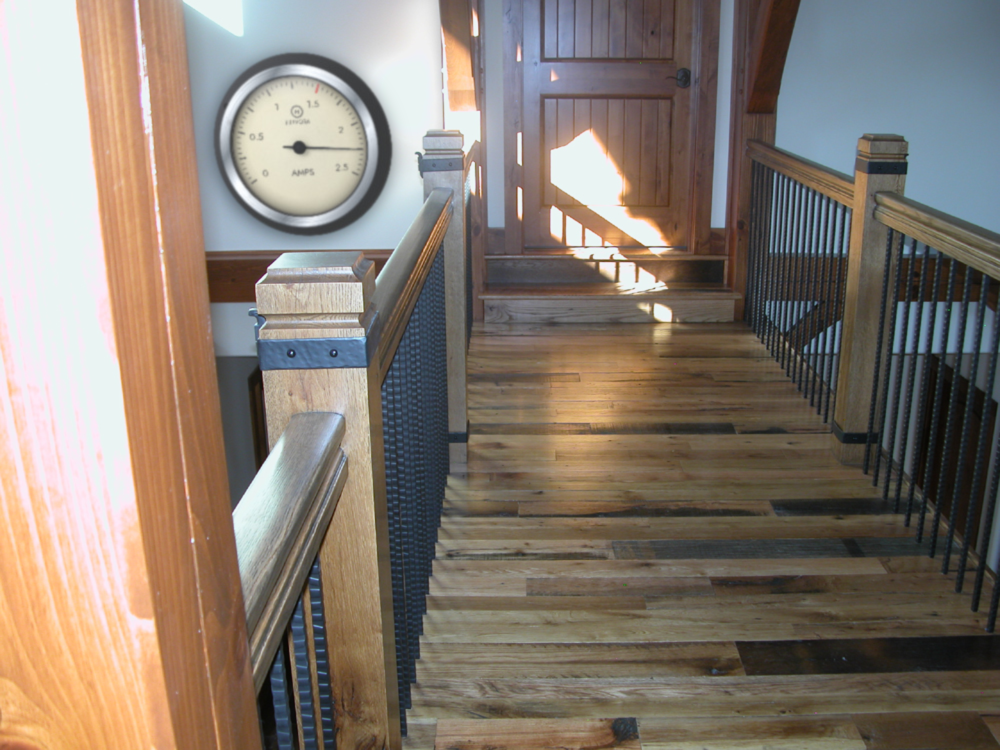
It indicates **2.25** A
